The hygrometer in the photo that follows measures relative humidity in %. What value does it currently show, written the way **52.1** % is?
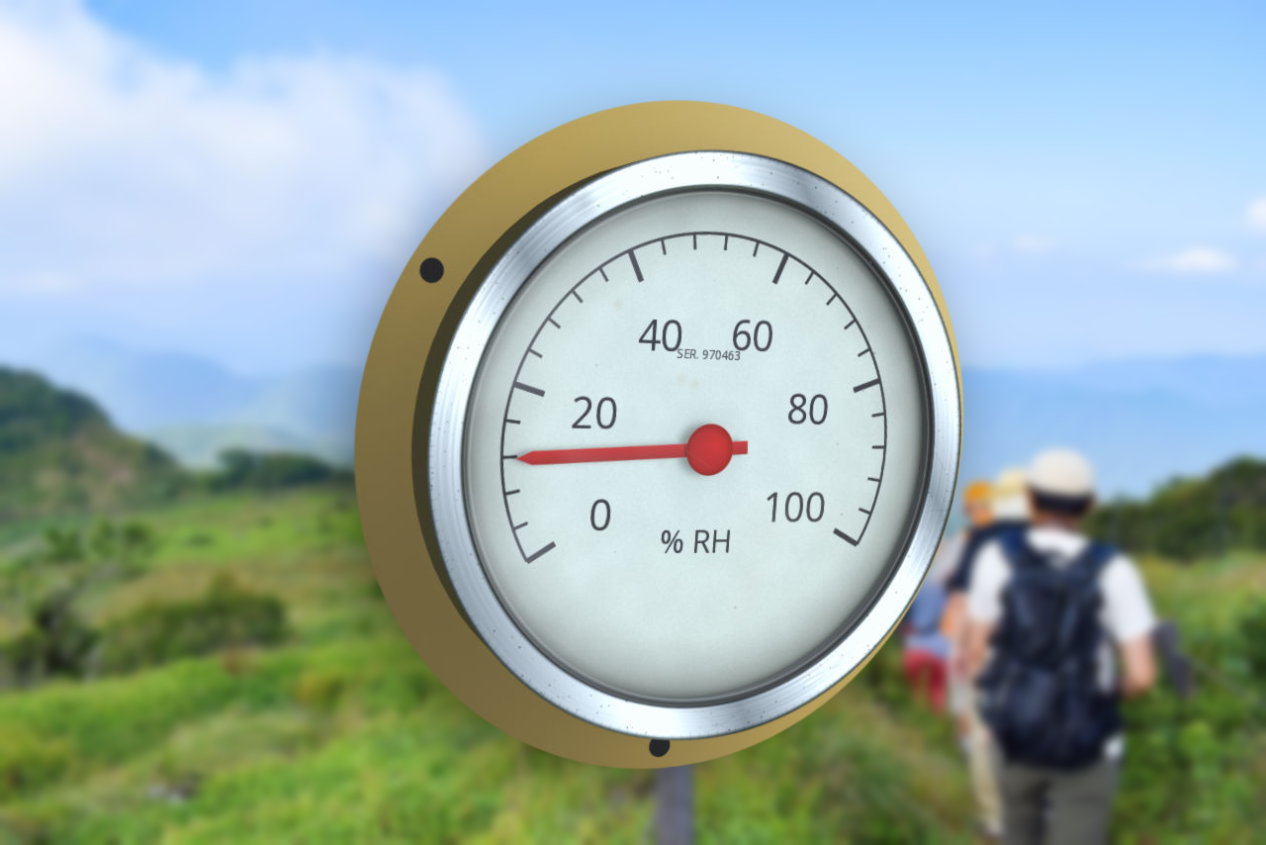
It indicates **12** %
